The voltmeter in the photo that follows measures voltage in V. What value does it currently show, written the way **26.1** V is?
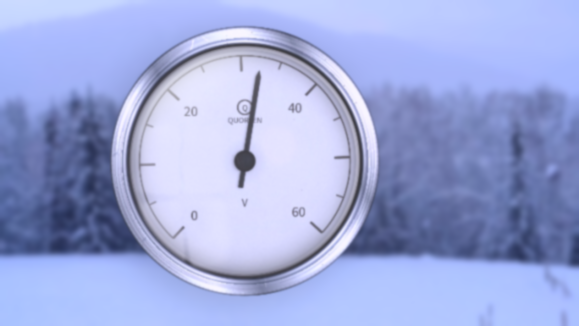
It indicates **32.5** V
